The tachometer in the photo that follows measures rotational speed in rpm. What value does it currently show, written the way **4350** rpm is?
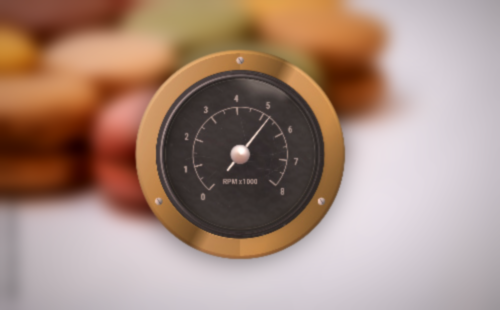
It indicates **5250** rpm
